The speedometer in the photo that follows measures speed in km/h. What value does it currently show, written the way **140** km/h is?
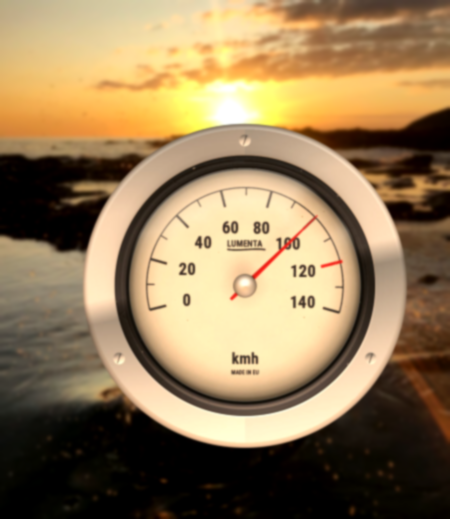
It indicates **100** km/h
